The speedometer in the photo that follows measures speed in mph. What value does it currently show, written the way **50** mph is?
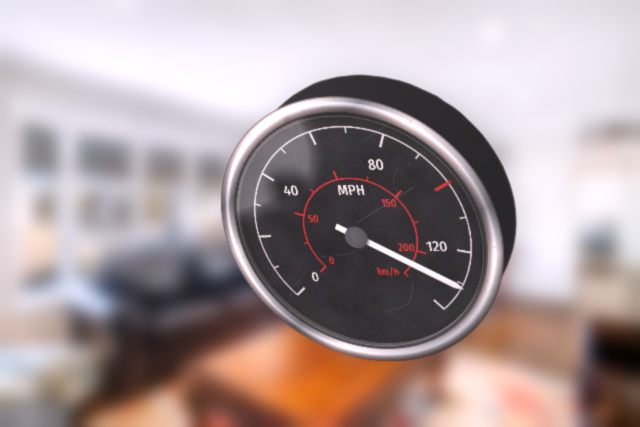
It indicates **130** mph
